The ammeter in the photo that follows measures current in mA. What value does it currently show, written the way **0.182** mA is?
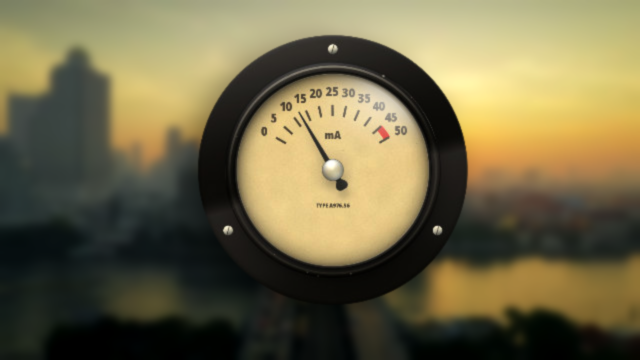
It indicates **12.5** mA
